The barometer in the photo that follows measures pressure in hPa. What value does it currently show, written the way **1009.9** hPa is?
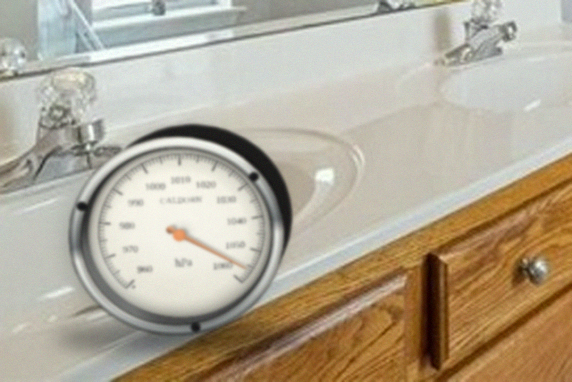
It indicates **1055** hPa
